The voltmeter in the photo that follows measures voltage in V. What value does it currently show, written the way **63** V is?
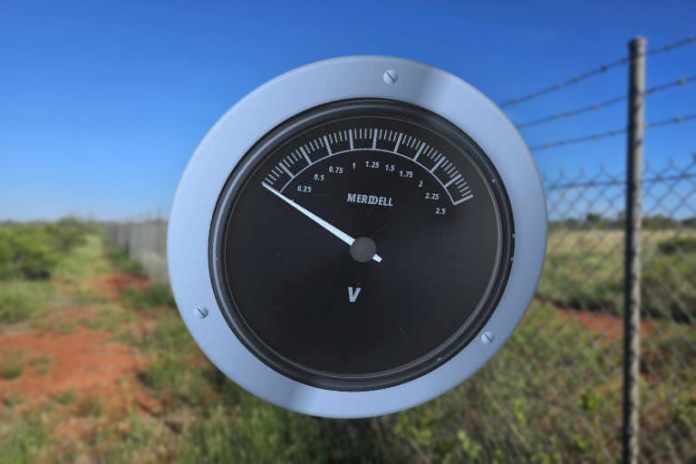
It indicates **0** V
